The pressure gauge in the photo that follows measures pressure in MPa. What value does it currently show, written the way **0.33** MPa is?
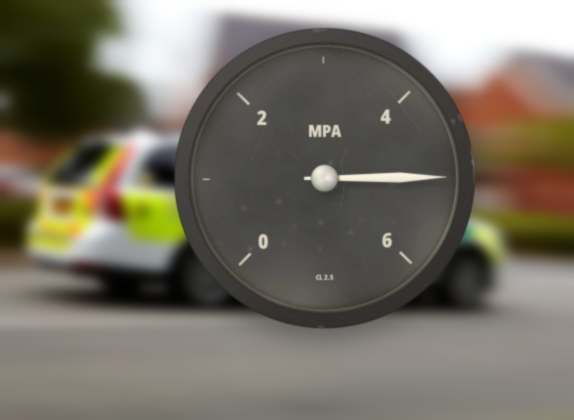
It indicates **5** MPa
